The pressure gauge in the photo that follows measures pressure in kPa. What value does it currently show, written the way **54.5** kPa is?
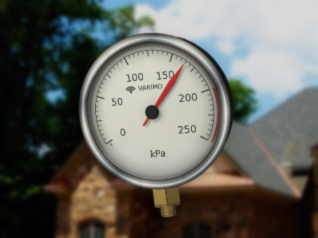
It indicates **165** kPa
